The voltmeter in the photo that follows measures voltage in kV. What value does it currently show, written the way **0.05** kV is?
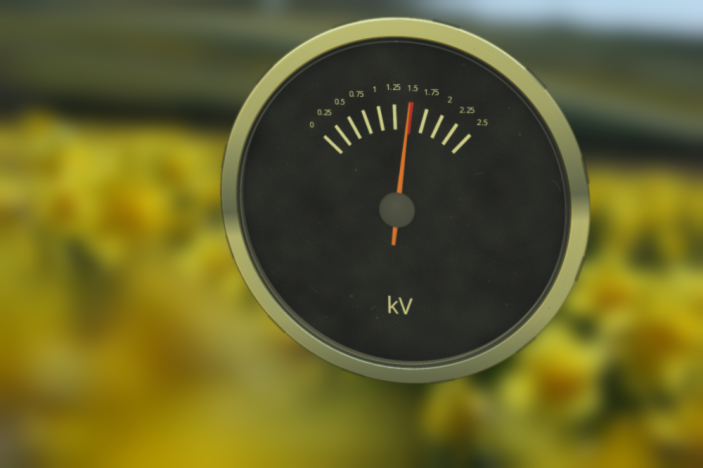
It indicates **1.5** kV
